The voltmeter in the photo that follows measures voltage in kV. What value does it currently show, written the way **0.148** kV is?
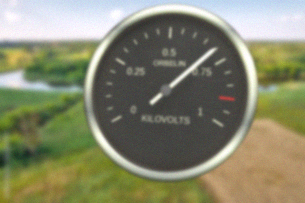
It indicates **0.7** kV
